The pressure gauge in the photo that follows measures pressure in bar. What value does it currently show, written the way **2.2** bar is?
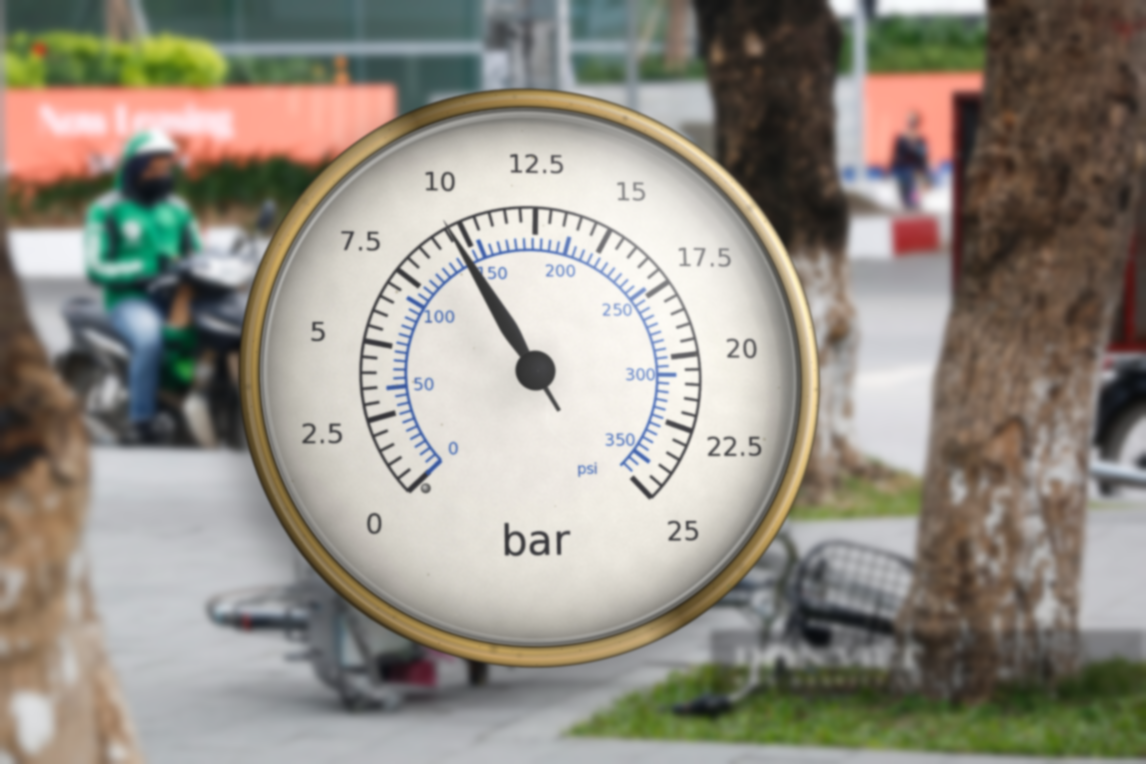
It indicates **9.5** bar
